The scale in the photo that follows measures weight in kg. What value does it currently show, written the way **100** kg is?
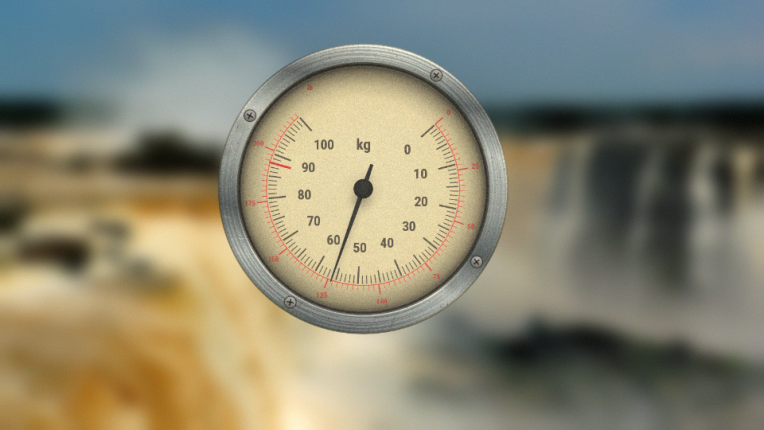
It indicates **56** kg
